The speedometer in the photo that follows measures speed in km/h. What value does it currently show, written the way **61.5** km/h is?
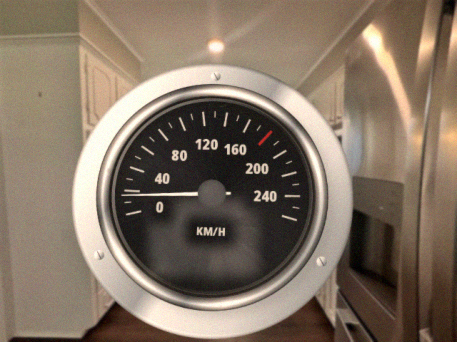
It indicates **15** km/h
